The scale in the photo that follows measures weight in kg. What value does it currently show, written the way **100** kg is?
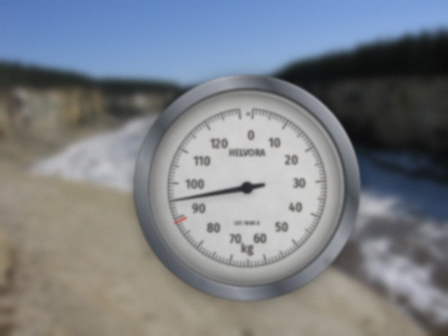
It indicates **95** kg
